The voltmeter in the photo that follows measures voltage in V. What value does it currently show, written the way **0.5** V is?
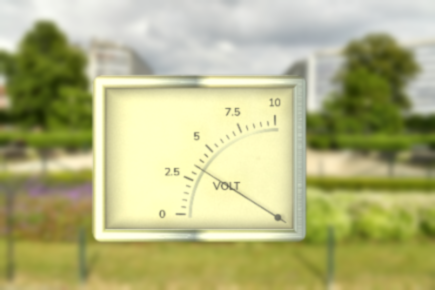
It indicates **3.5** V
